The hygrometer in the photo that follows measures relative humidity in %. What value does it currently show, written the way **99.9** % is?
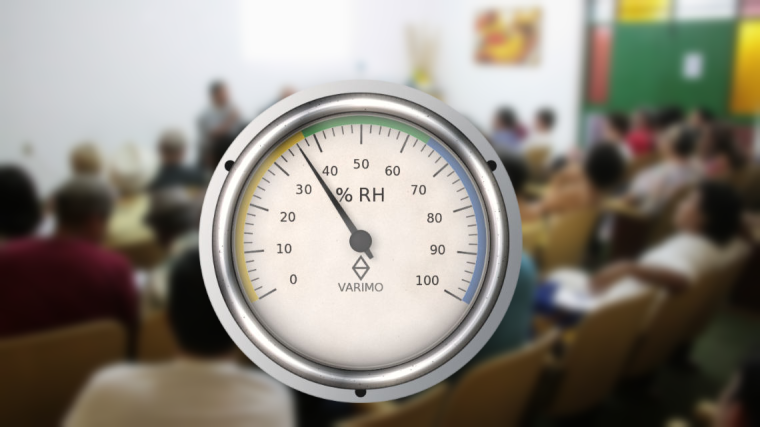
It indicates **36** %
